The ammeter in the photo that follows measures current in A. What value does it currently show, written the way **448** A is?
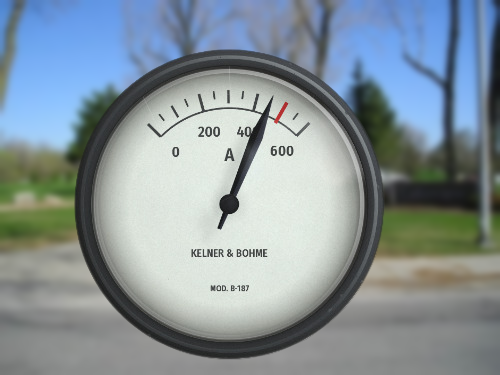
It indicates **450** A
